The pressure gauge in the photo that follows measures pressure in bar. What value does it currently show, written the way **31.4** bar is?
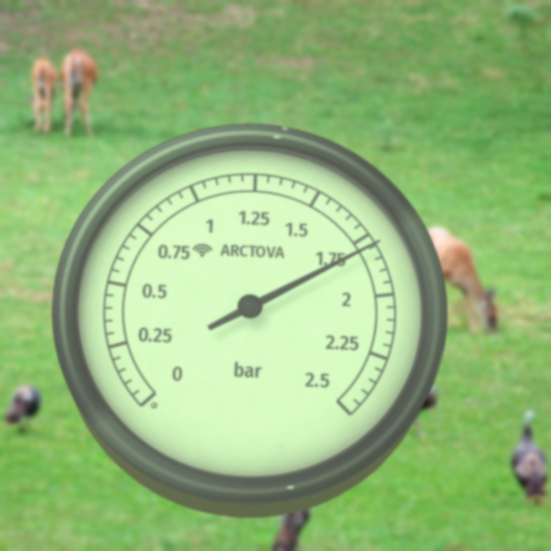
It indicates **1.8** bar
